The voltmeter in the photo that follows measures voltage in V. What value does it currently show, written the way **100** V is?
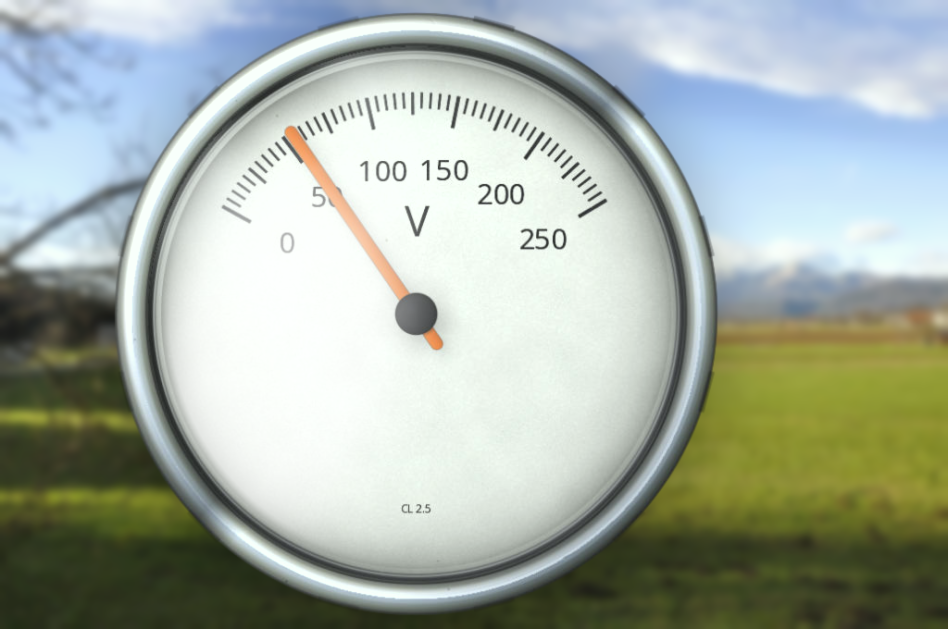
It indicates **55** V
